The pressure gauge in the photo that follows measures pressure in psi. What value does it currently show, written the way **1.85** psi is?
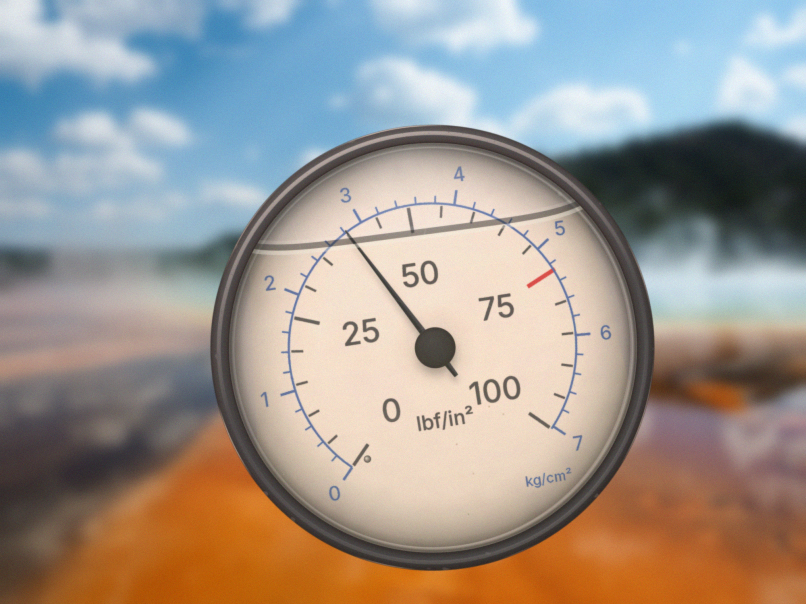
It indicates **40** psi
